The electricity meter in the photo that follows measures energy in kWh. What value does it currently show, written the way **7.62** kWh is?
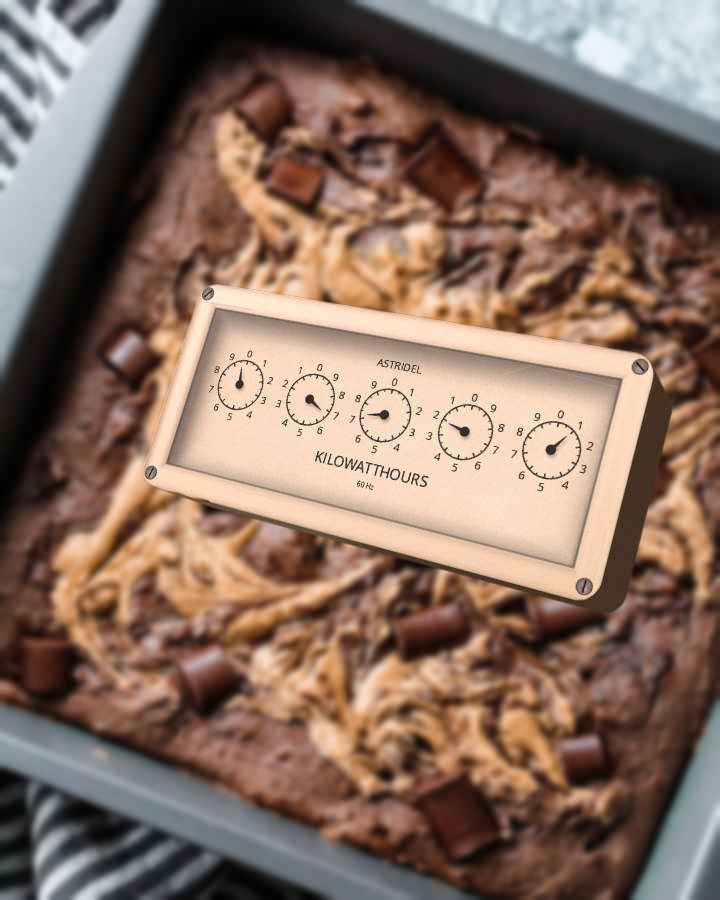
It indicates **96721** kWh
